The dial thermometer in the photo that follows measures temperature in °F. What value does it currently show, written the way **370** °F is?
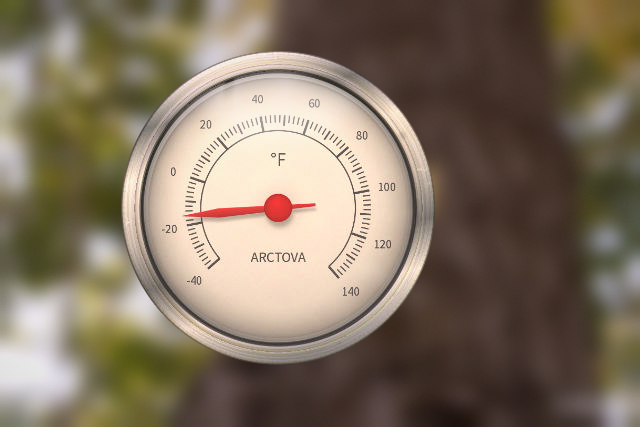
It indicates **-16** °F
